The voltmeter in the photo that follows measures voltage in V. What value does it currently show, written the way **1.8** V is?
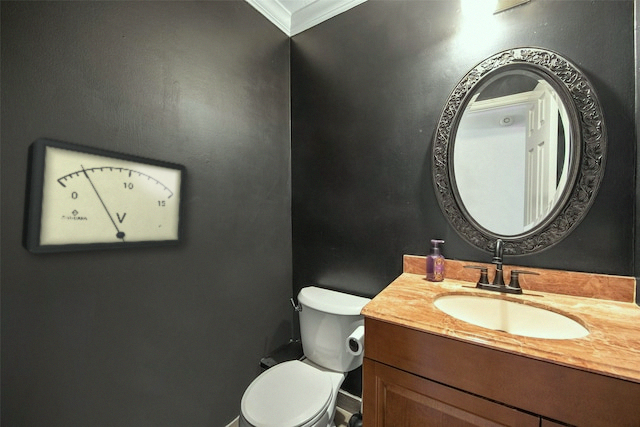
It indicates **5** V
